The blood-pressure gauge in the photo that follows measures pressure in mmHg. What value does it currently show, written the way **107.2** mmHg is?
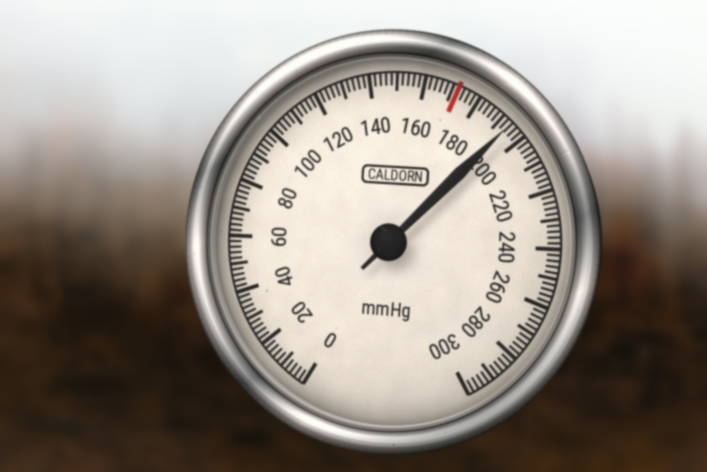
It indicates **194** mmHg
